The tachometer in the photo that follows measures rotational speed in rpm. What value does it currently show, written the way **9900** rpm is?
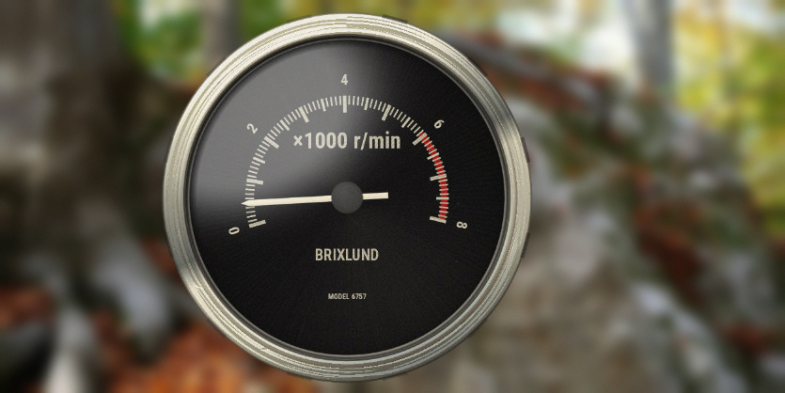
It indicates **500** rpm
